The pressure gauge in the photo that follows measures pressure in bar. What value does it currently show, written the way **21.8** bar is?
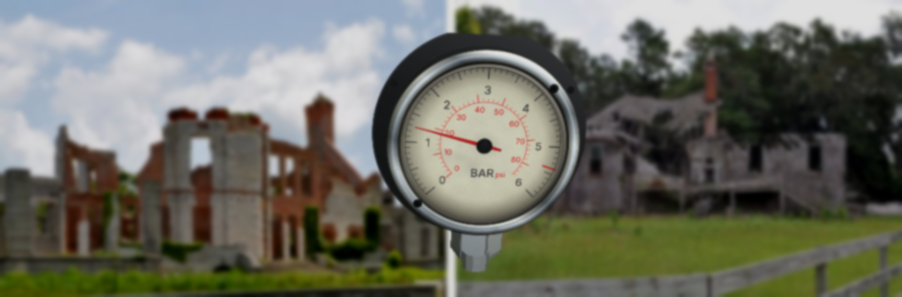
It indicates **1.3** bar
